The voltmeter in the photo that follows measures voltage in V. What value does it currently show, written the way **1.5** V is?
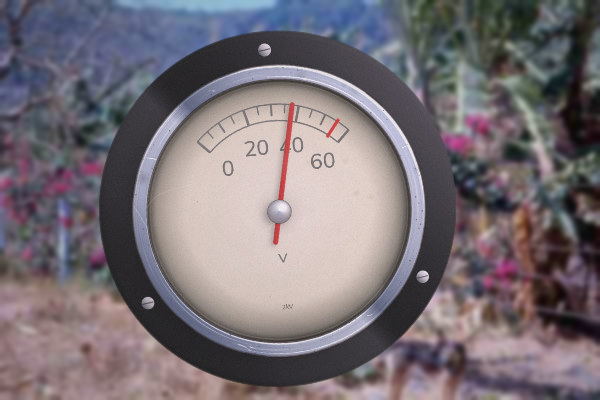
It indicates **37.5** V
